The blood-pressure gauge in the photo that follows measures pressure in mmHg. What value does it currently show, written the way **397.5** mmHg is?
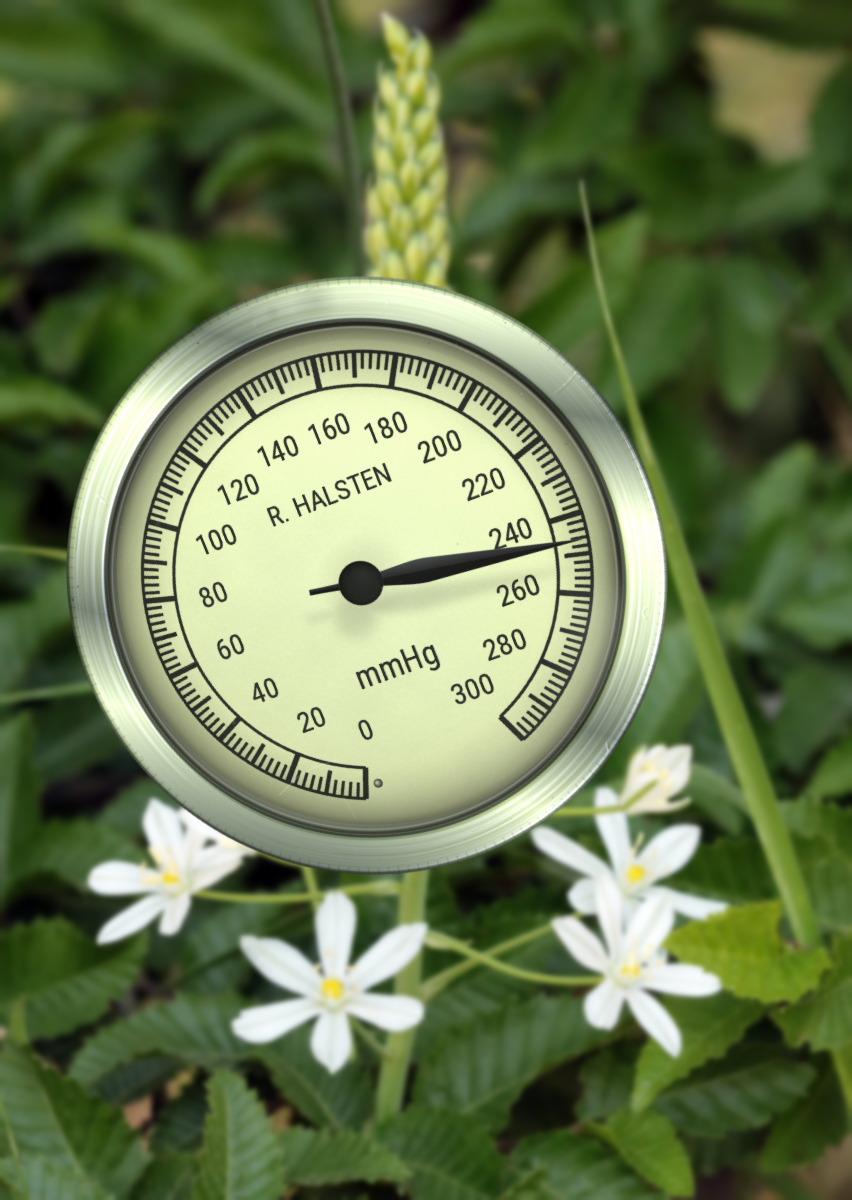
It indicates **246** mmHg
